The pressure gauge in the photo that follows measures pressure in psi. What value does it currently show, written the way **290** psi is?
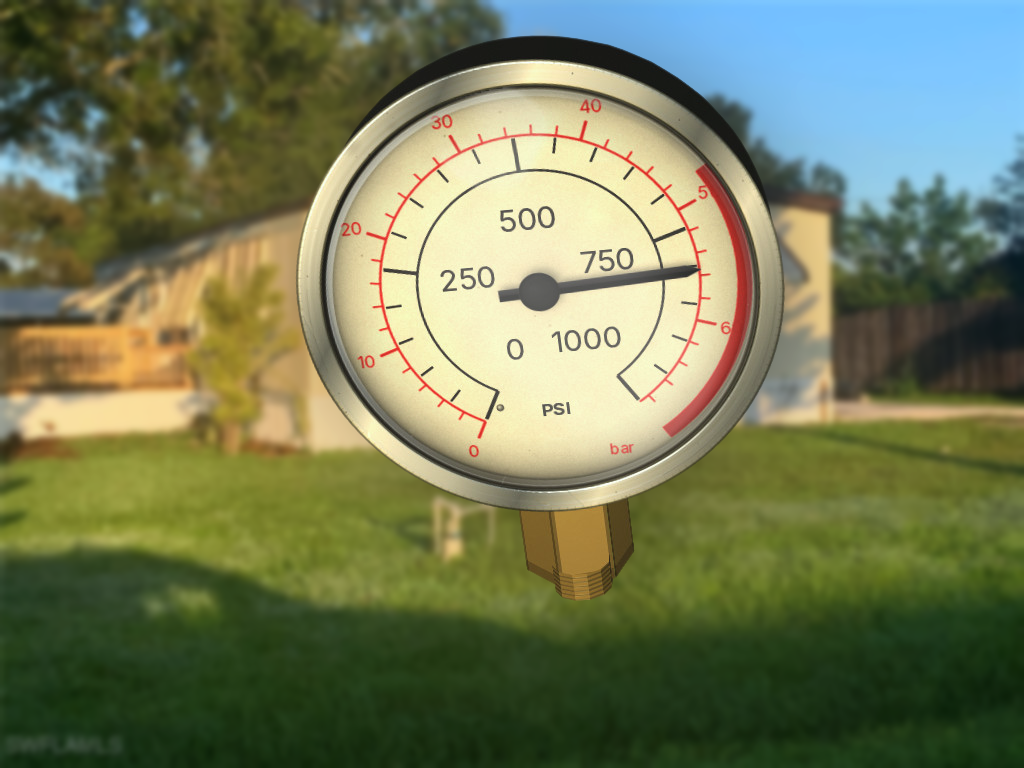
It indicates **800** psi
